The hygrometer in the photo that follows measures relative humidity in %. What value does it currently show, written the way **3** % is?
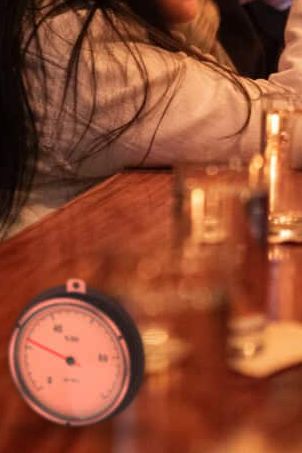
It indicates **24** %
